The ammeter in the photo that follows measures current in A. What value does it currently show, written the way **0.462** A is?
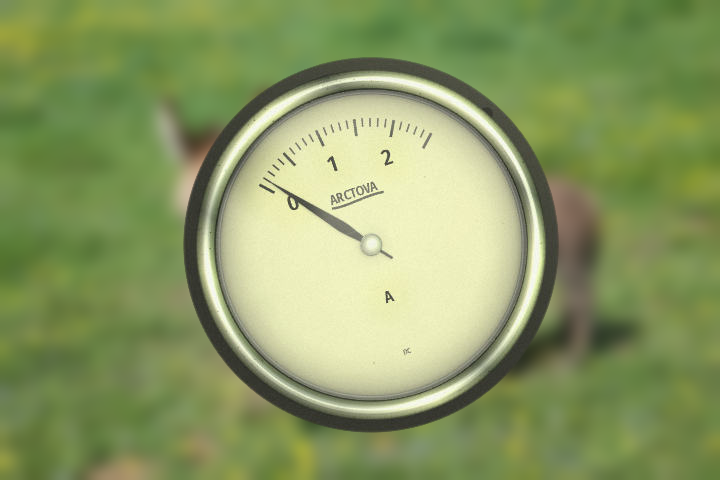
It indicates **0.1** A
